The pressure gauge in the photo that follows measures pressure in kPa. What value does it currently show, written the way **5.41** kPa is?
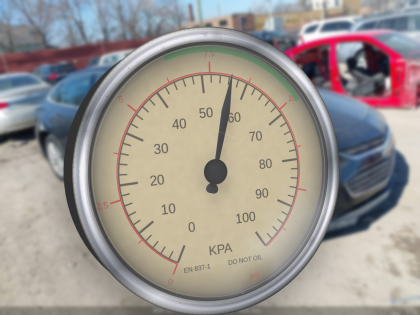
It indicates **56** kPa
